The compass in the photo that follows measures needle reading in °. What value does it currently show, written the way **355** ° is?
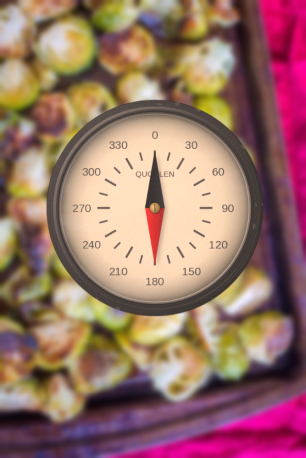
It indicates **180** °
